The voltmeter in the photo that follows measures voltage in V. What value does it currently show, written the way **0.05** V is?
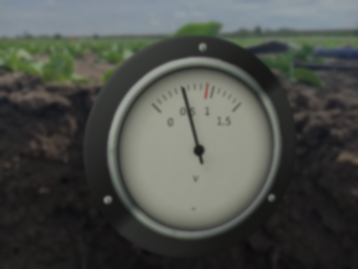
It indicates **0.5** V
